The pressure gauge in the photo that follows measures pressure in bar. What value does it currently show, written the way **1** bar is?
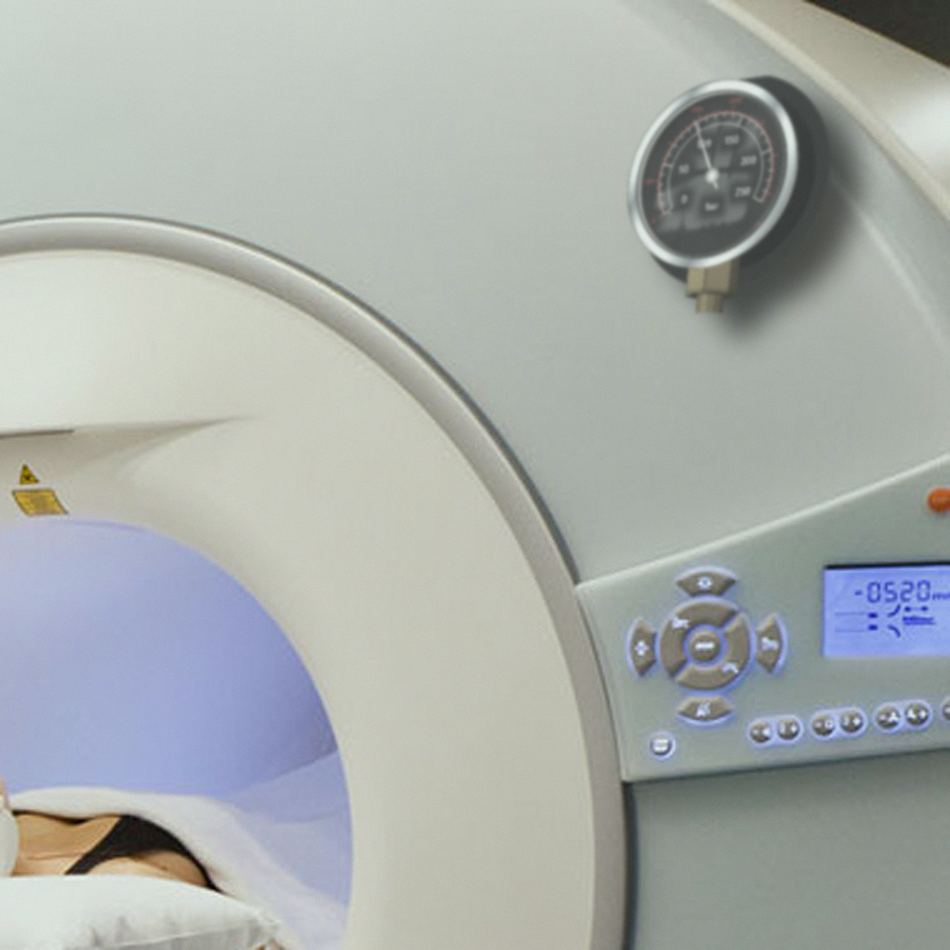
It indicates **100** bar
